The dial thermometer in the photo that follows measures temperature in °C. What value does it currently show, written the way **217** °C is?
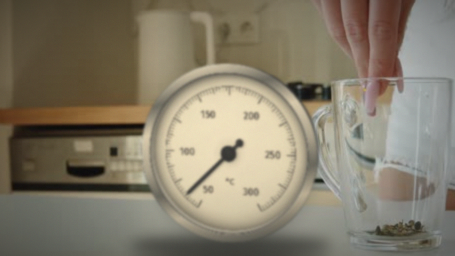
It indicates **62.5** °C
